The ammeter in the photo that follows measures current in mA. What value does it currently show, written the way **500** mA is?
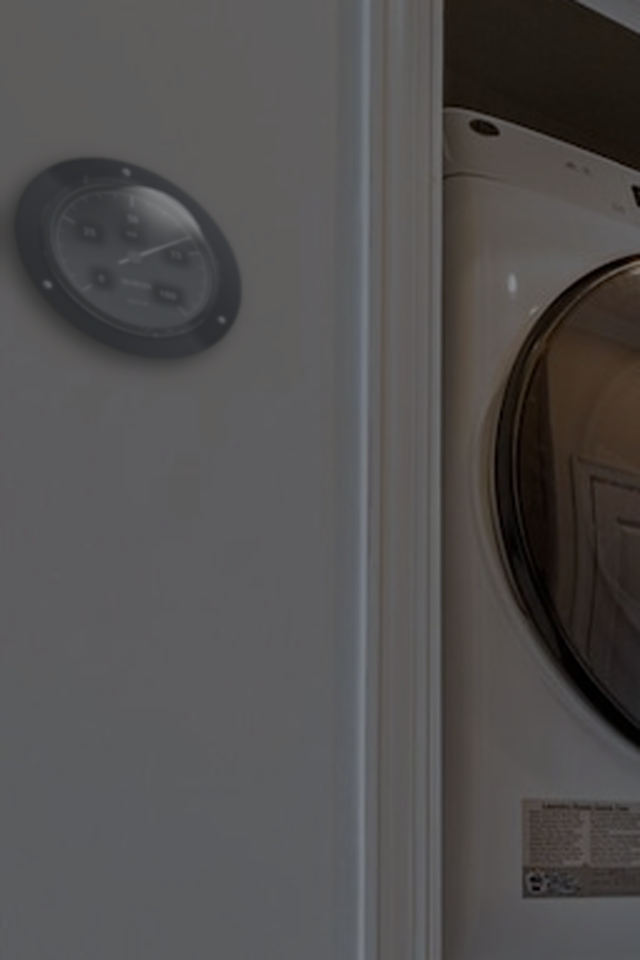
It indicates **70** mA
